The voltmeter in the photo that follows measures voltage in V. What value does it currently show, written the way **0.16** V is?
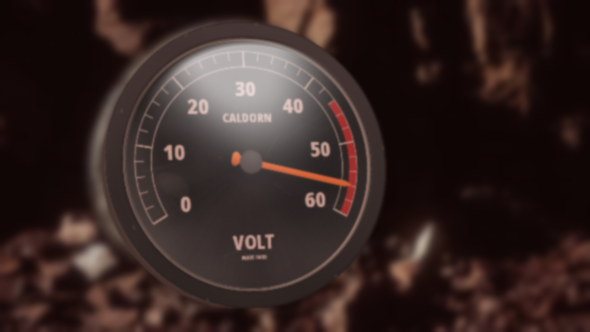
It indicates **56** V
